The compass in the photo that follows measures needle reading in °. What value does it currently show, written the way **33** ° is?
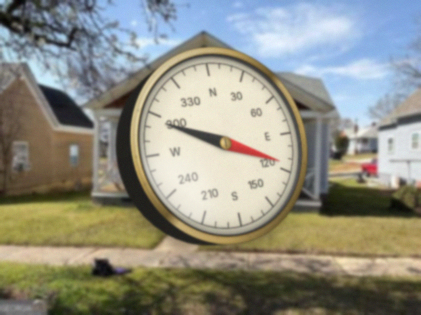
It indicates **115** °
